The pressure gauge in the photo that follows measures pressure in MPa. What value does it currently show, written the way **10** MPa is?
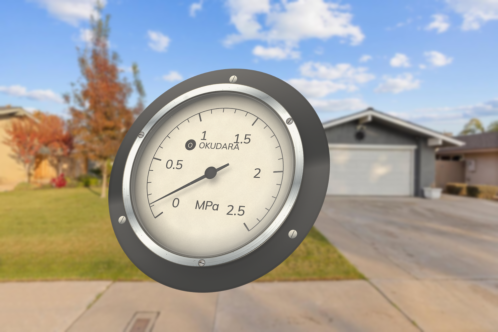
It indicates **0.1** MPa
